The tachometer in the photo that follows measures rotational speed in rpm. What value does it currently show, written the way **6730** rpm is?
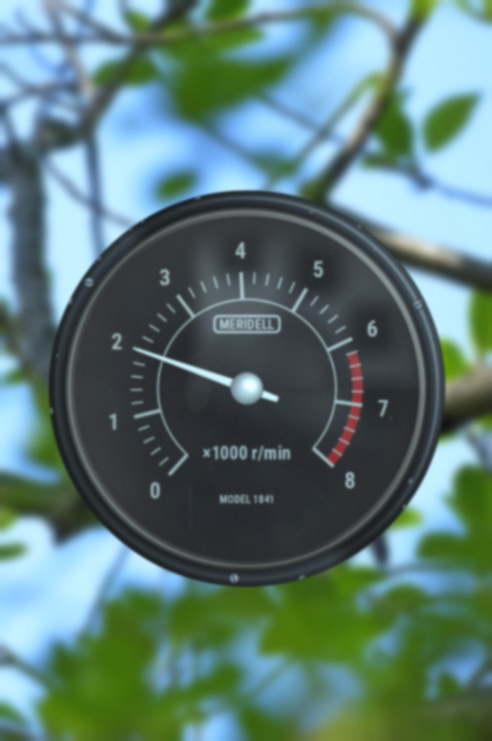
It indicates **2000** rpm
